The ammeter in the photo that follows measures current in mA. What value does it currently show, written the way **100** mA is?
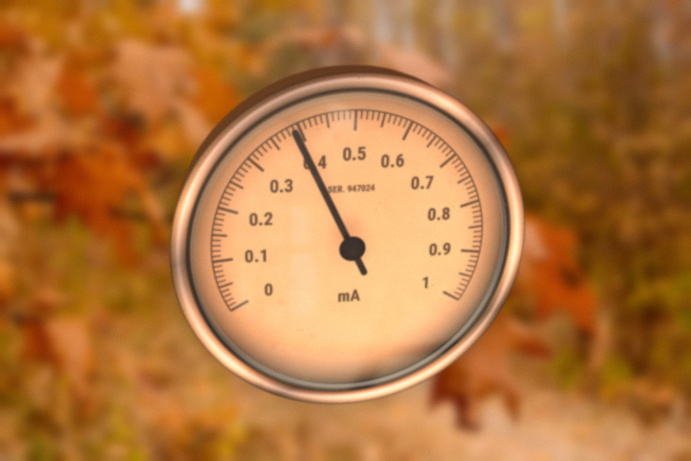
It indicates **0.39** mA
